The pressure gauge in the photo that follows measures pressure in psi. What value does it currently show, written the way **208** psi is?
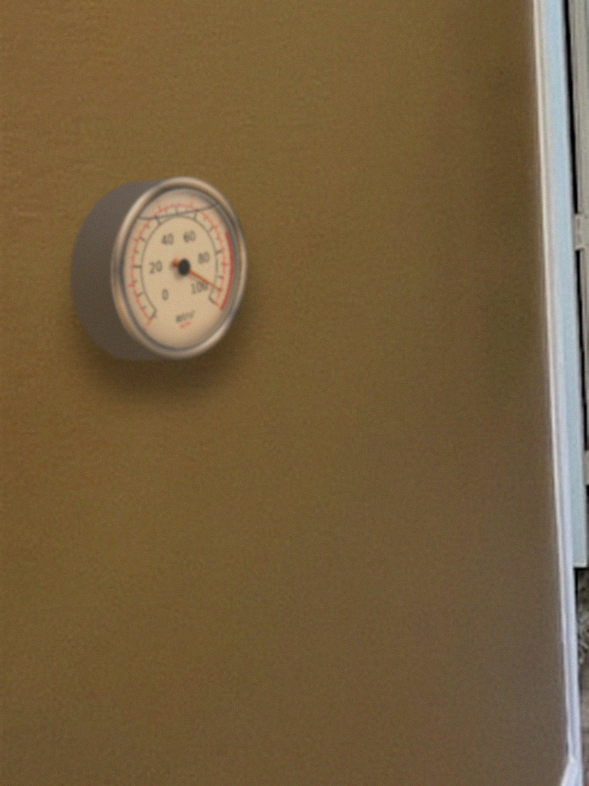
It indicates **95** psi
